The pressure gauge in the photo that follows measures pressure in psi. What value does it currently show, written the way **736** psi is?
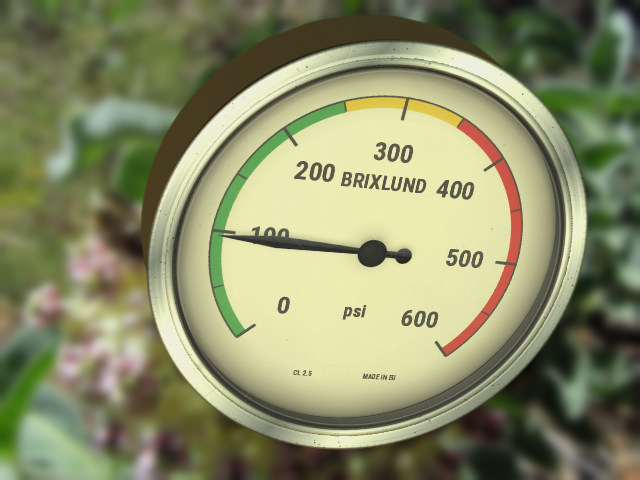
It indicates **100** psi
